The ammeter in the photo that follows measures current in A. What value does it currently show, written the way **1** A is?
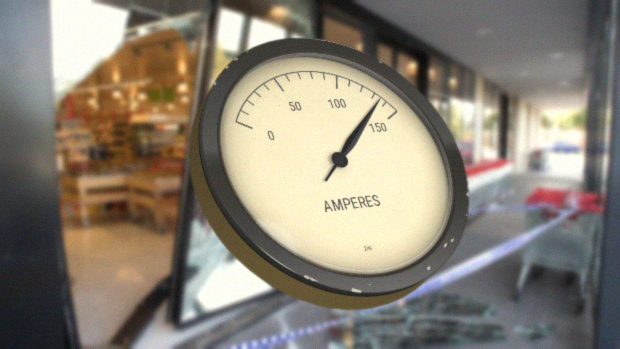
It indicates **135** A
